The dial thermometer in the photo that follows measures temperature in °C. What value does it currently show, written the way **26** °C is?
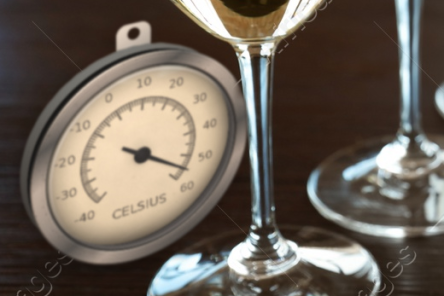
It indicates **55** °C
